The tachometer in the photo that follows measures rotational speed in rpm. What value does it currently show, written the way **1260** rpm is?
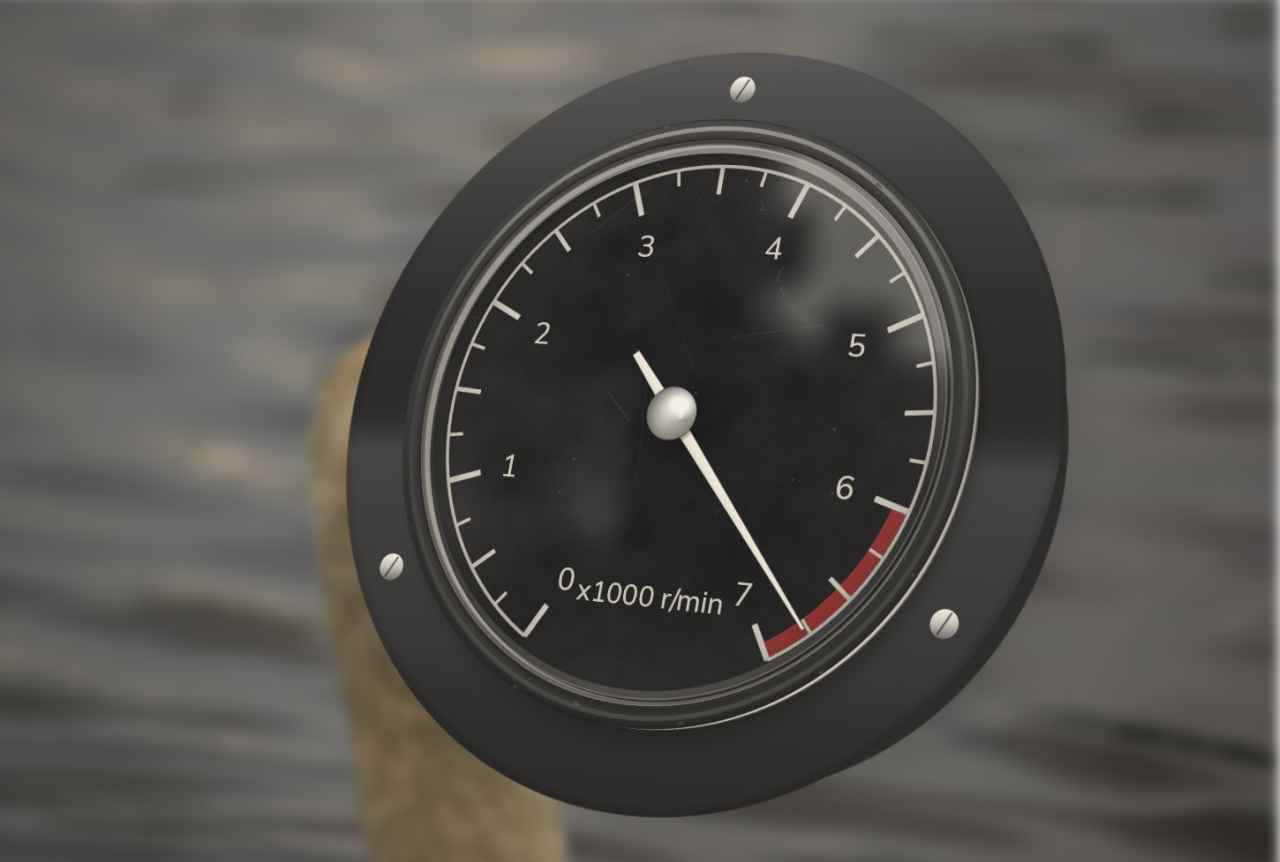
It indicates **6750** rpm
